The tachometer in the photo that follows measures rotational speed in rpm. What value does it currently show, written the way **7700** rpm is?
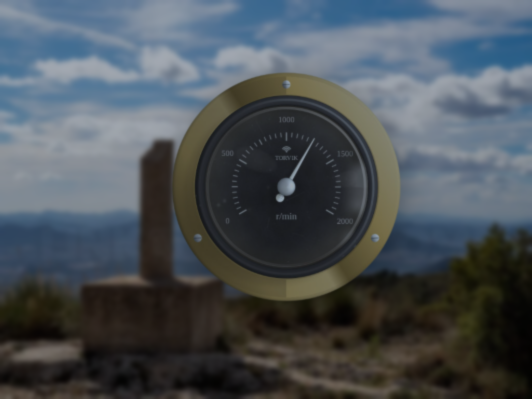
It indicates **1250** rpm
